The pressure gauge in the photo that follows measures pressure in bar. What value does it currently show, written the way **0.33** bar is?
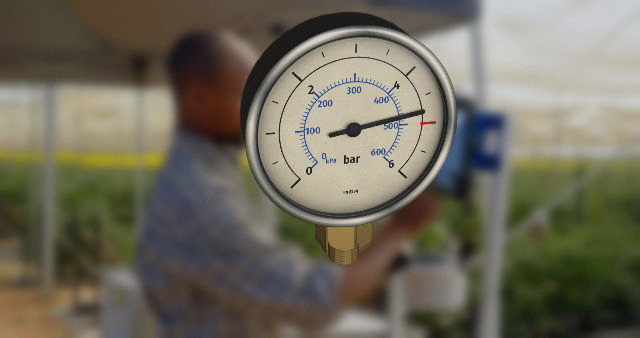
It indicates **4.75** bar
